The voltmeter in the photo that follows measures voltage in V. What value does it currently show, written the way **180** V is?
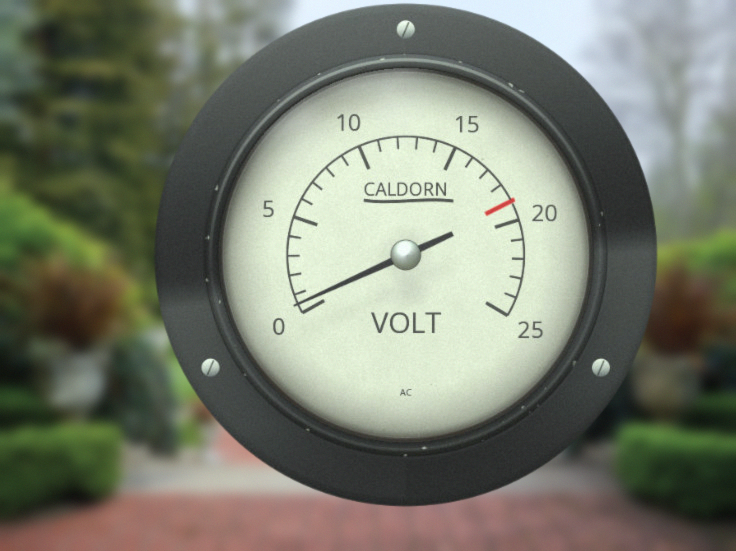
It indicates **0.5** V
